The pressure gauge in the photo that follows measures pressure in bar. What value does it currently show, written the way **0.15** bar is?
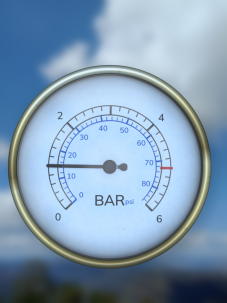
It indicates **1** bar
